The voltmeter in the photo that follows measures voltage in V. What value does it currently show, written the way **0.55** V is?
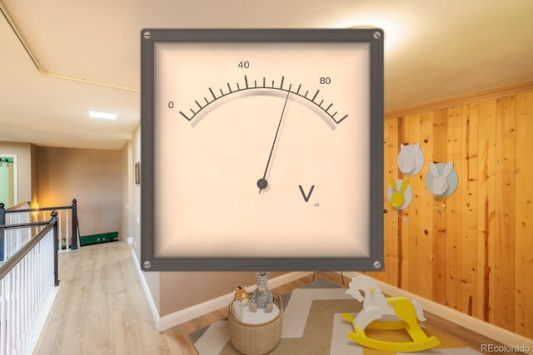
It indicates **65** V
